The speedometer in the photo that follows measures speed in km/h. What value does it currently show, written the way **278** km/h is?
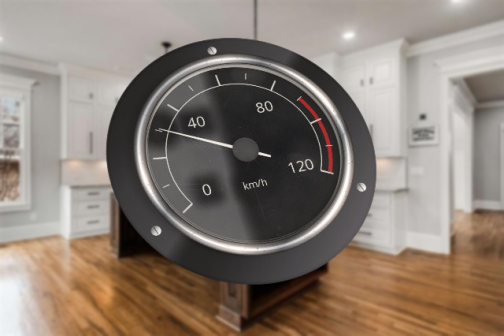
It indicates **30** km/h
